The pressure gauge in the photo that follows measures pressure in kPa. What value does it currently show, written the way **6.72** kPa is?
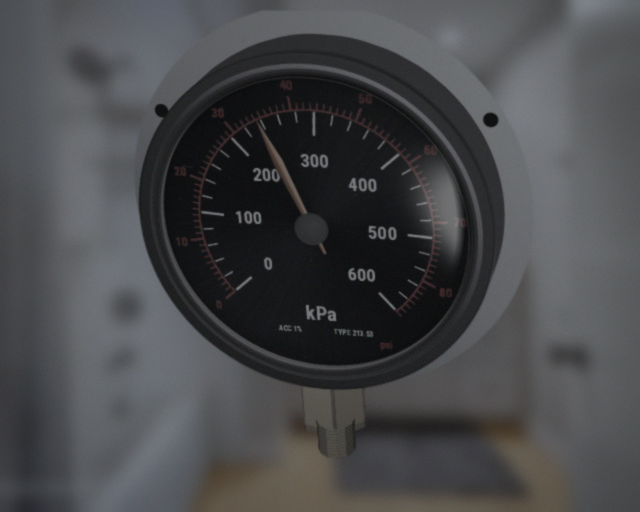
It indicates **240** kPa
